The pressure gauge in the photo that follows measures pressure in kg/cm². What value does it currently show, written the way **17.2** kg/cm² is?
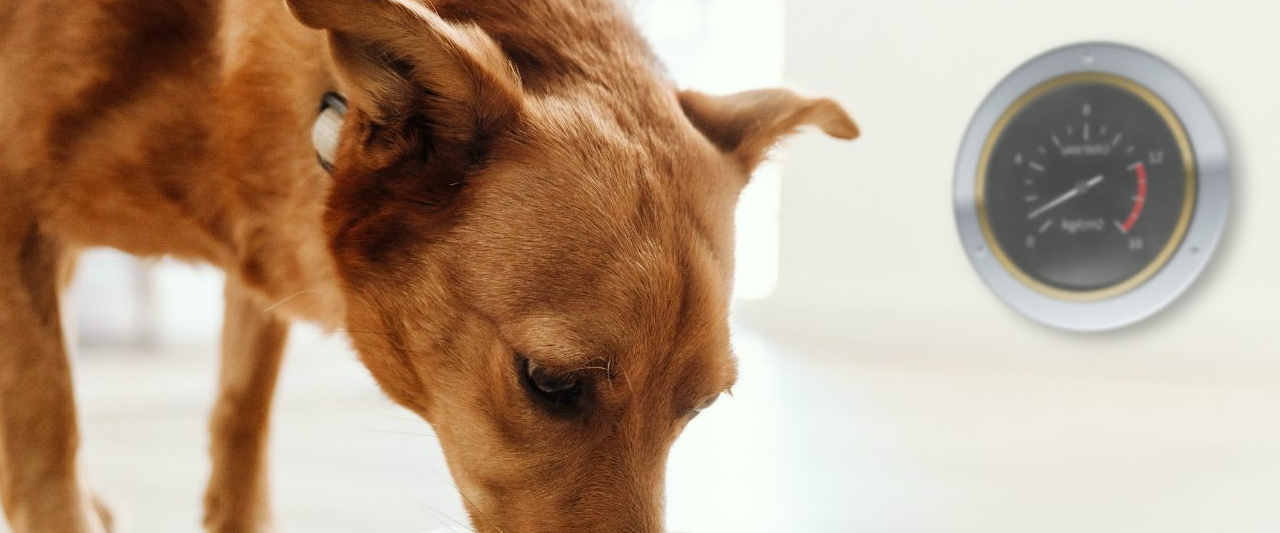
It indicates **1** kg/cm²
